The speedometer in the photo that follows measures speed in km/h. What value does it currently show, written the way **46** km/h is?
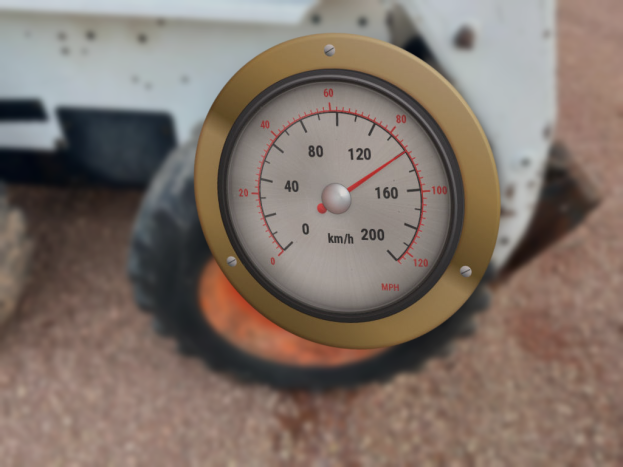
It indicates **140** km/h
